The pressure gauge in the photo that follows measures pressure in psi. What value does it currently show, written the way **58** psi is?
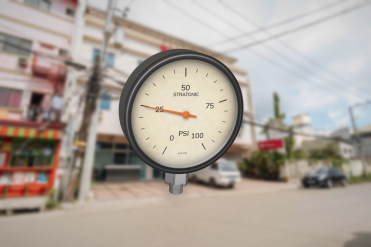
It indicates **25** psi
